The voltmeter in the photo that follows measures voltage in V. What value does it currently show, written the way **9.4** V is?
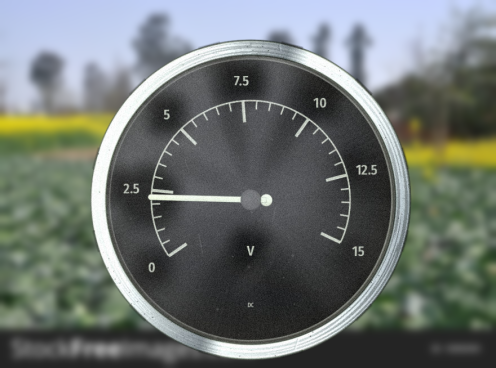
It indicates **2.25** V
